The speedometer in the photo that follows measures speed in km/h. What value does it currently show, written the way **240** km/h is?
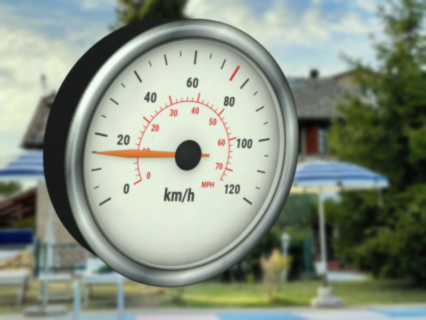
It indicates **15** km/h
